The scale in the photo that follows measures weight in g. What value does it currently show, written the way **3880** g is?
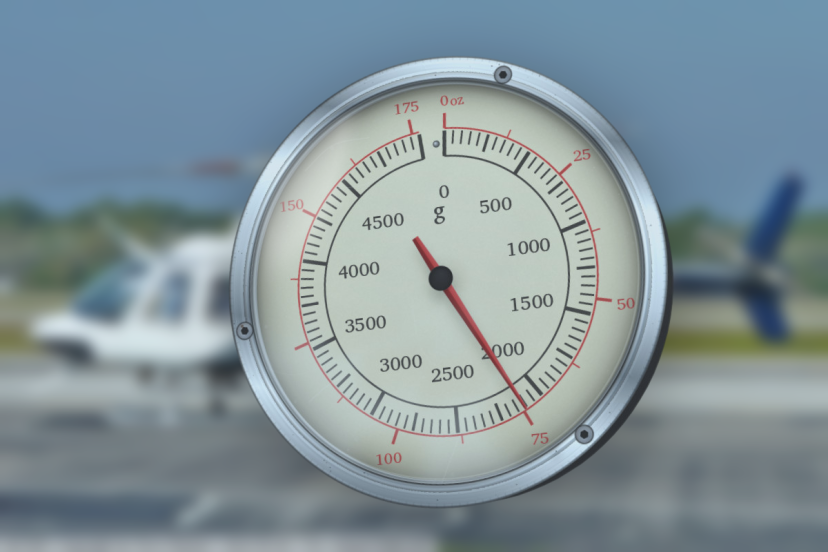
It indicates **2100** g
